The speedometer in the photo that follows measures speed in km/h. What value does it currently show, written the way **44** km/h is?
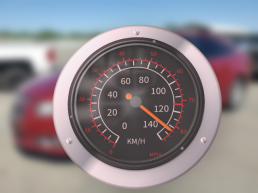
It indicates **132.5** km/h
